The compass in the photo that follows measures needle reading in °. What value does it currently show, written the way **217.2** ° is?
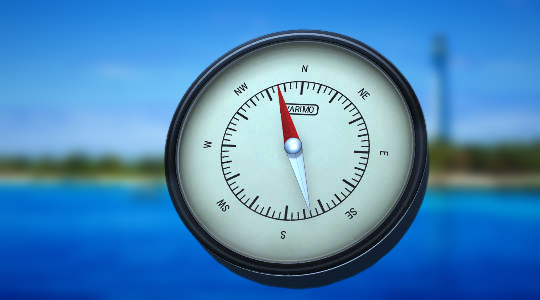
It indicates **340** °
